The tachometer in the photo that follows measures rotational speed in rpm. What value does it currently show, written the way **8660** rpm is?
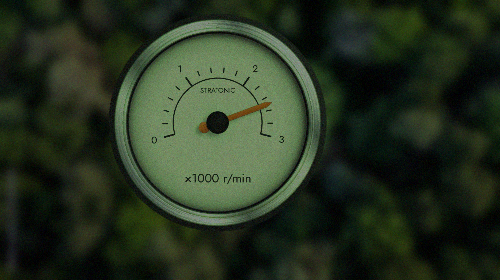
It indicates **2500** rpm
